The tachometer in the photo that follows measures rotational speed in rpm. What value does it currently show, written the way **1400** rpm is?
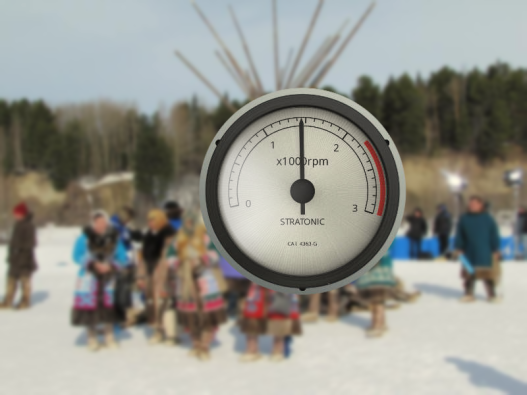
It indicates **1450** rpm
